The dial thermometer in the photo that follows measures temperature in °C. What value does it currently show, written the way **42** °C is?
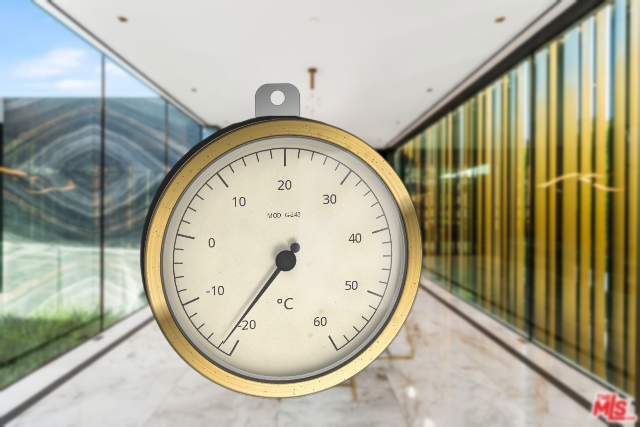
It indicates **-18** °C
